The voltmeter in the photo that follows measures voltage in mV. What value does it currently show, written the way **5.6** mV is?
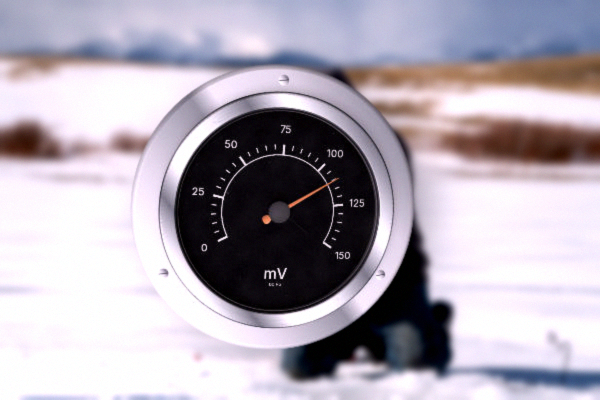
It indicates **110** mV
